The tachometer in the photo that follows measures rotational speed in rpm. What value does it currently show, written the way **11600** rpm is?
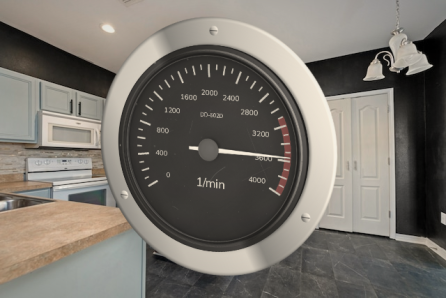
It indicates **3550** rpm
